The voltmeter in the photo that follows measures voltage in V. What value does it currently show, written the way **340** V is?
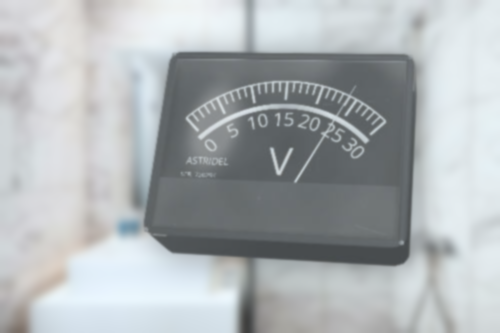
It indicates **24** V
